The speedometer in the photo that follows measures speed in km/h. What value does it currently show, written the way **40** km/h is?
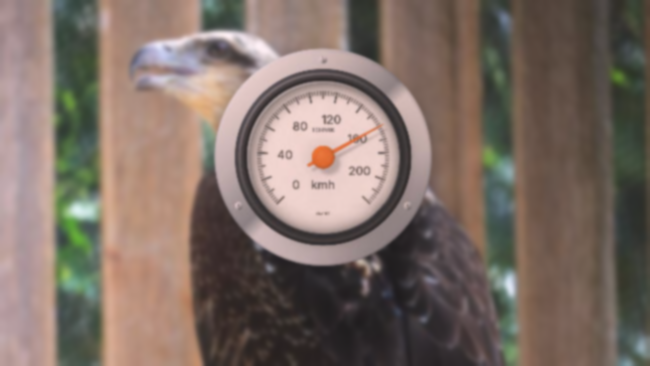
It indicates **160** km/h
